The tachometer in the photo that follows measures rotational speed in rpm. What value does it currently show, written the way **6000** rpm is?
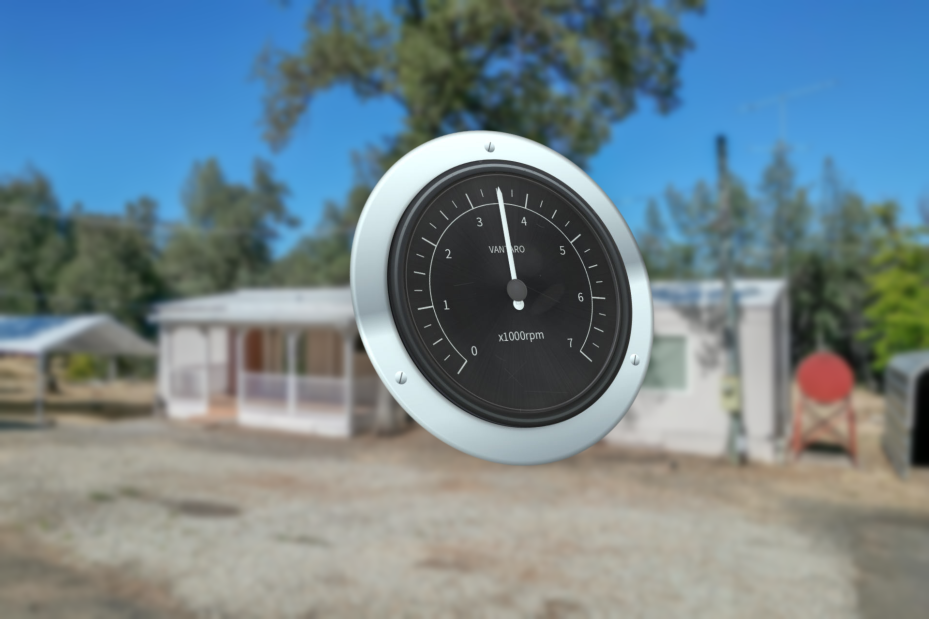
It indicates **3500** rpm
